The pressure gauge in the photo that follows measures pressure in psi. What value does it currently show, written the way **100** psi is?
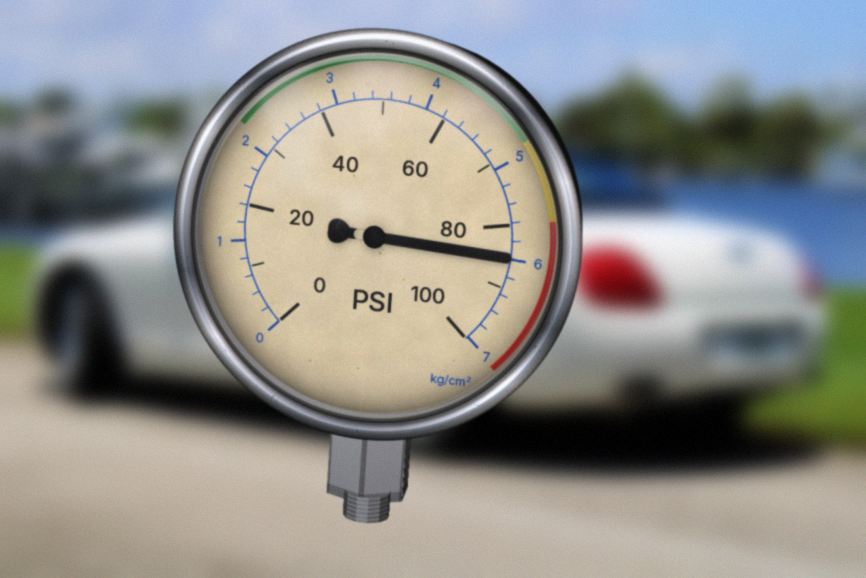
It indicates **85** psi
